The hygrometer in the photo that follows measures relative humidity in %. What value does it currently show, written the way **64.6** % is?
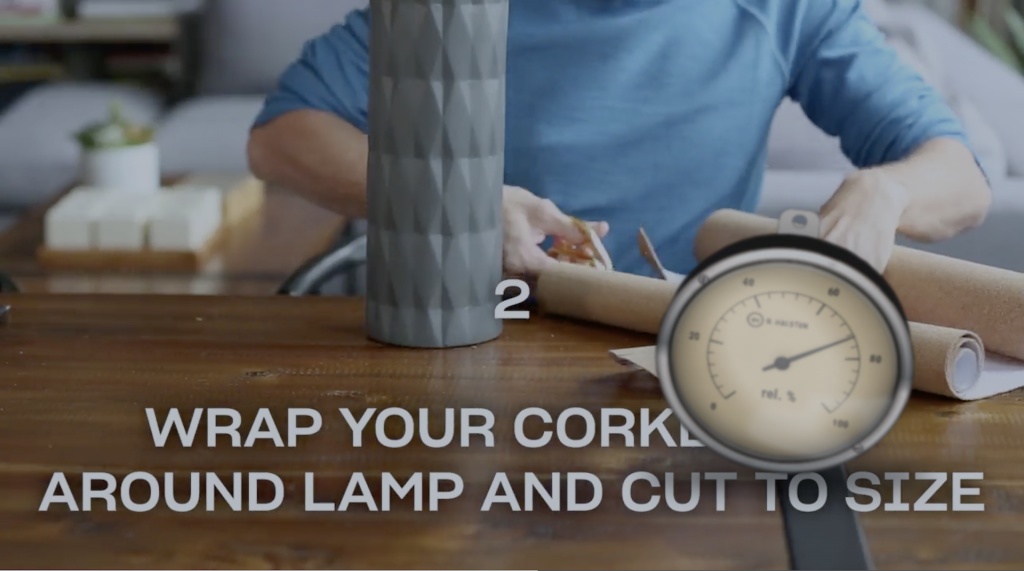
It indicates **72** %
